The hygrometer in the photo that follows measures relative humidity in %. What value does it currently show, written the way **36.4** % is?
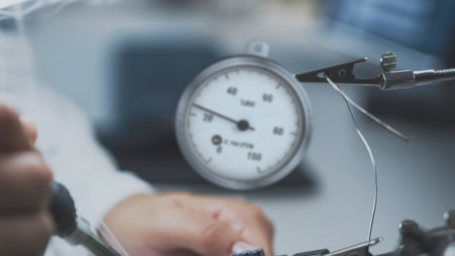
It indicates **24** %
